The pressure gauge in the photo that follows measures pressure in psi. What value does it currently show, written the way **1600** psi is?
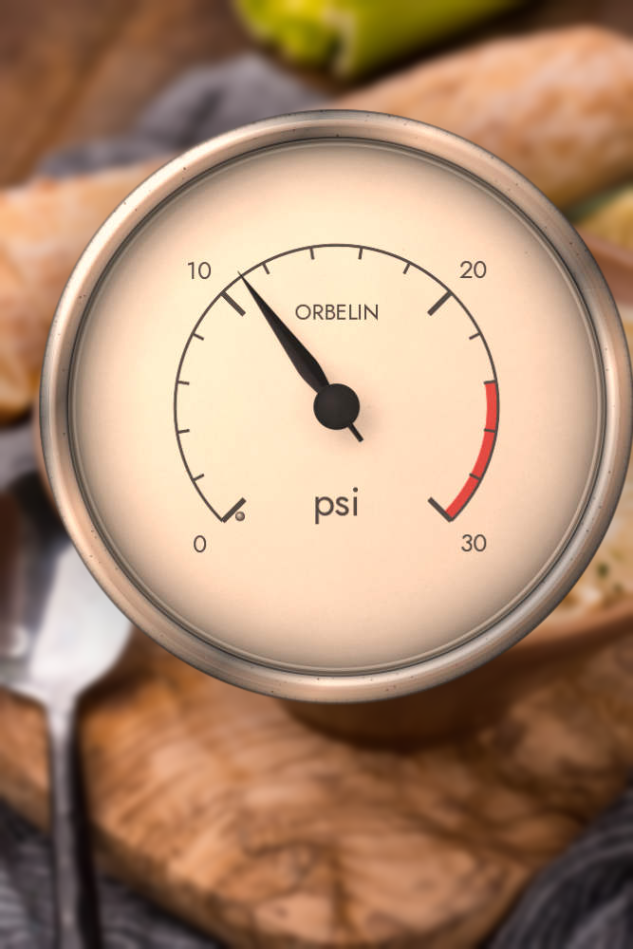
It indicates **11** psi
